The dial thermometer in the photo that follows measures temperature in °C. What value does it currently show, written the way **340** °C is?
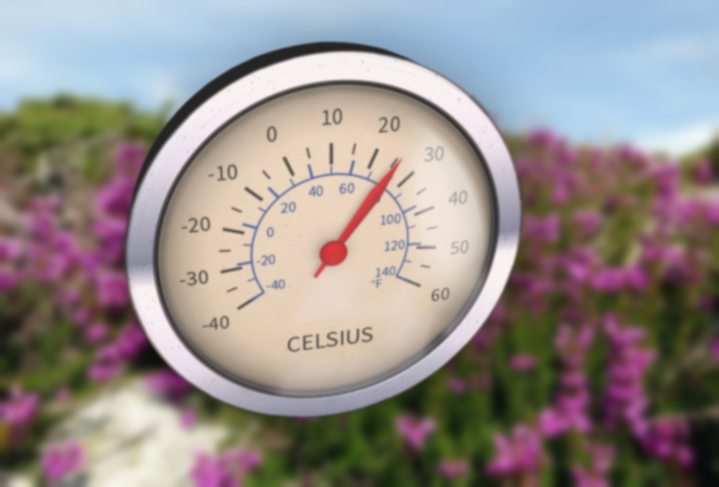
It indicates **25** °C
